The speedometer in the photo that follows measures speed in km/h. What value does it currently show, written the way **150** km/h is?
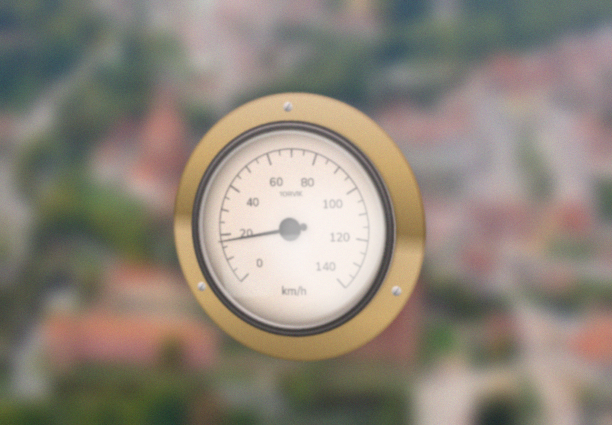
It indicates **17.5** km/h
